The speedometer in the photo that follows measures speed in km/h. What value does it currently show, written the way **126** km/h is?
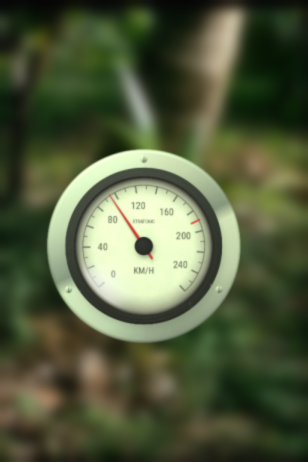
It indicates **95** km/h
